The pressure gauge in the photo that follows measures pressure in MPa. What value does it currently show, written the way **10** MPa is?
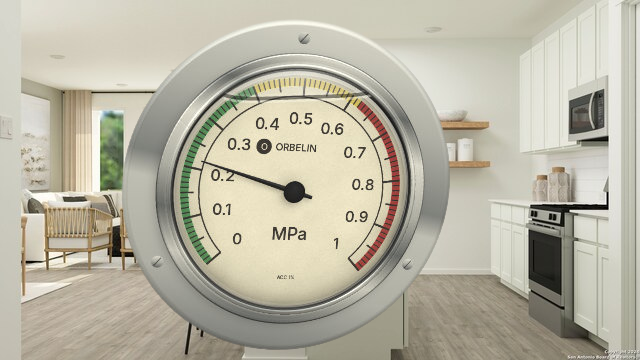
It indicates **0.22** MPa
